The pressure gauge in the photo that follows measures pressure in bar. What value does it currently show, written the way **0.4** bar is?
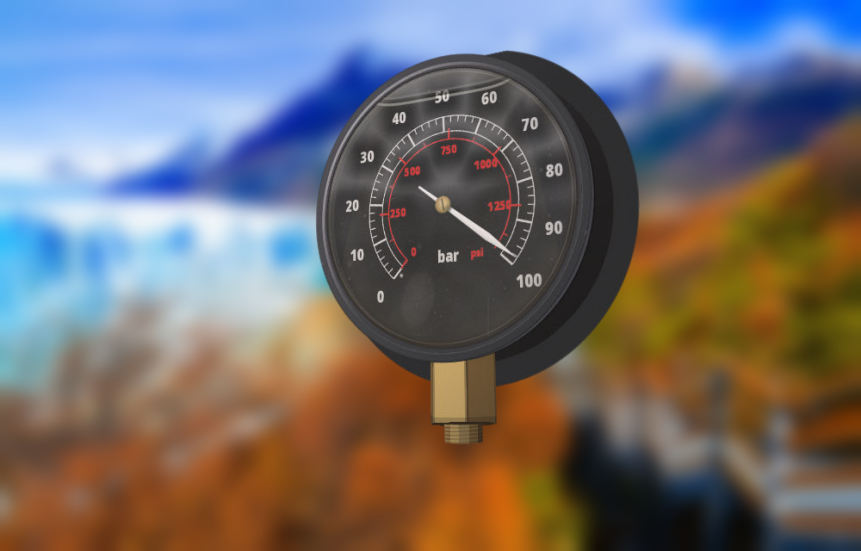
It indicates **98** bar
